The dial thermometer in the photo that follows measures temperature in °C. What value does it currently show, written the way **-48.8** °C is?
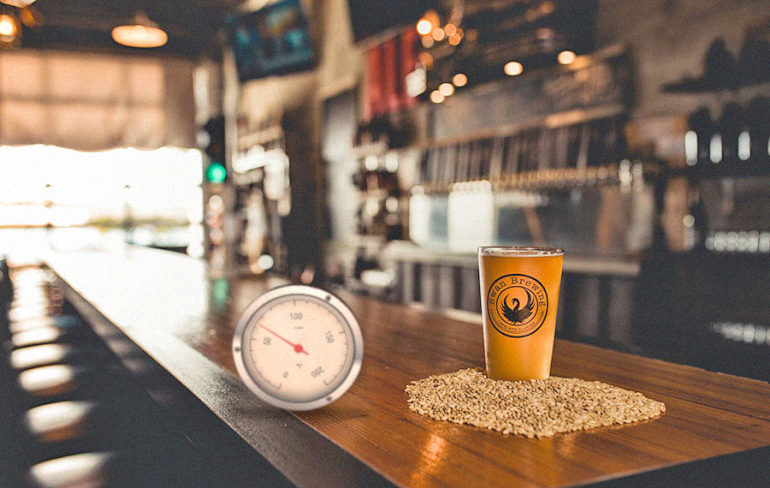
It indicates **65** °C
